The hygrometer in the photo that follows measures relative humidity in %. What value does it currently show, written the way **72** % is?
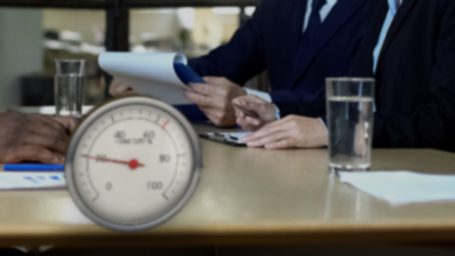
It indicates **20** %
